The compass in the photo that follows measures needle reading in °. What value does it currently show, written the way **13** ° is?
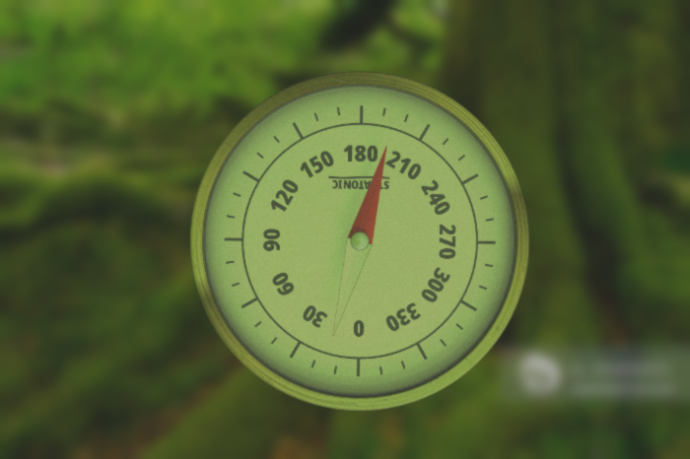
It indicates **195** °
